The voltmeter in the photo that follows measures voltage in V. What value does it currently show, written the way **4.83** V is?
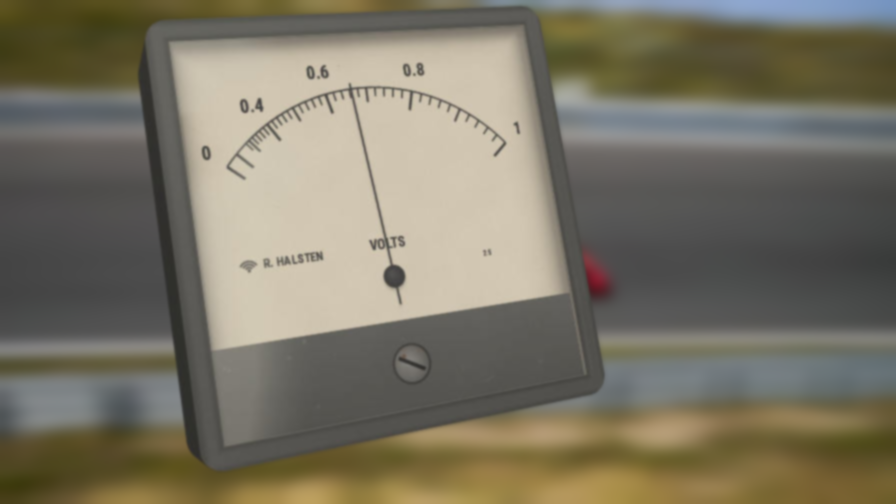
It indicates **0.66** V
